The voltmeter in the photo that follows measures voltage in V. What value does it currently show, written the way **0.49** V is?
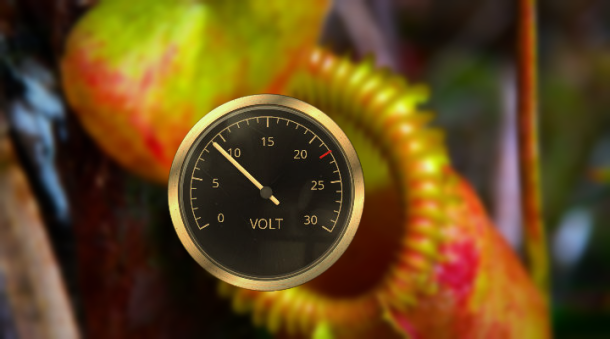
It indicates **9** V
